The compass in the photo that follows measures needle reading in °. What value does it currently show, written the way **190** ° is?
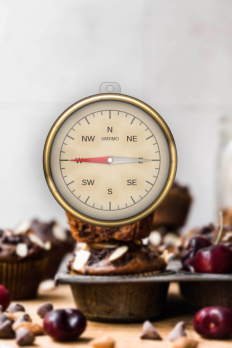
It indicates **270** °
